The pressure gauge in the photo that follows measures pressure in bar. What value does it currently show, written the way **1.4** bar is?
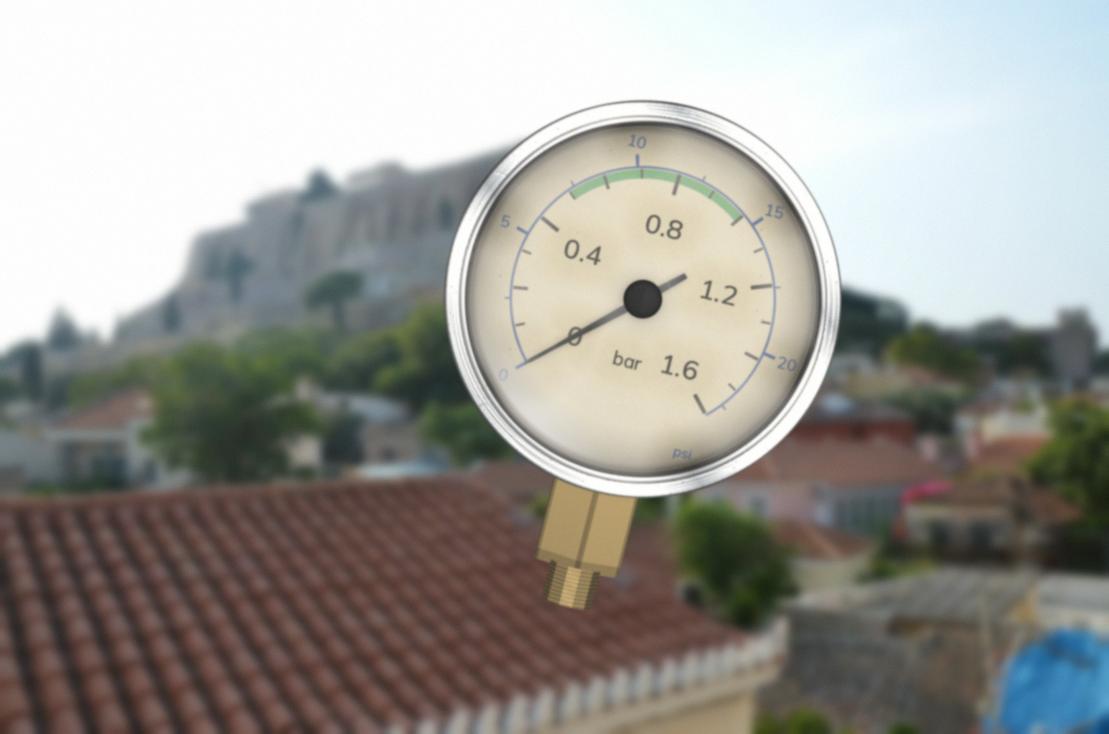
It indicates **0** bar
